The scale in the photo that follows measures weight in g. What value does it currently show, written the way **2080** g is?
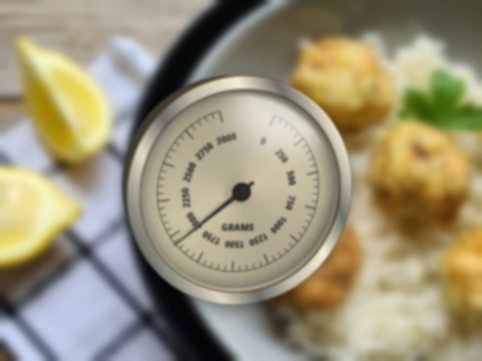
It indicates **1950** g
